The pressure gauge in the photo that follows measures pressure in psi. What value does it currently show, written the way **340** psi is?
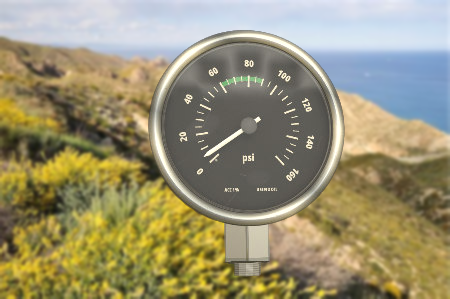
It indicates **5** psi
